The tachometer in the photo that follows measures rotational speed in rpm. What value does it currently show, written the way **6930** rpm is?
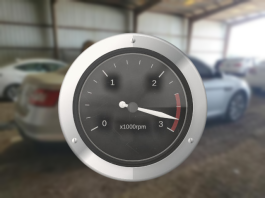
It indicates **2800** rpm
